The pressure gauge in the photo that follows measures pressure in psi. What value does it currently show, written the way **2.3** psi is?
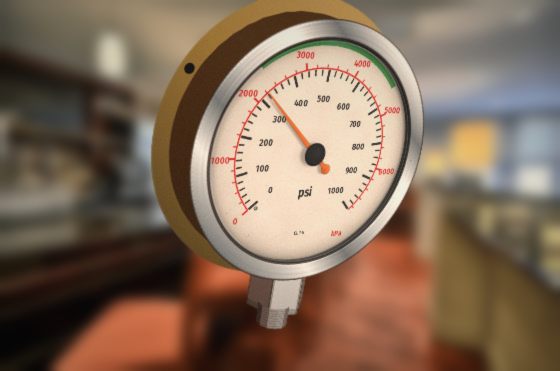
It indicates **320** psi
